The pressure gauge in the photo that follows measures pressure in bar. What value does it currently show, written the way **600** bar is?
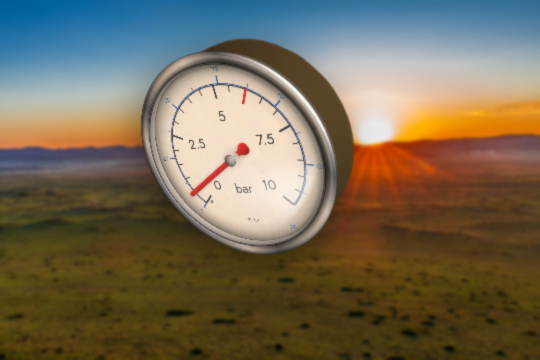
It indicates **0.5** bar
